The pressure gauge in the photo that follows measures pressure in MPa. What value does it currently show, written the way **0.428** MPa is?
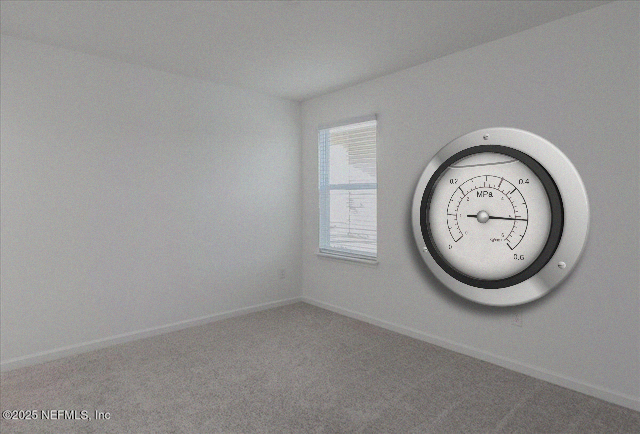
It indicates **0.5** MPa
